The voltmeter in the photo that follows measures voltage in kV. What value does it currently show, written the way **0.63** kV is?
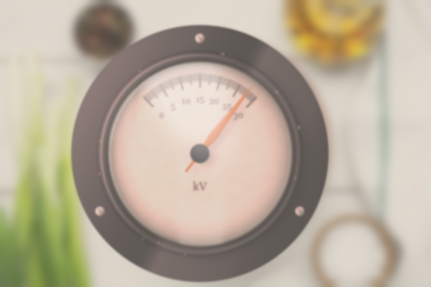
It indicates **27.5** kV
